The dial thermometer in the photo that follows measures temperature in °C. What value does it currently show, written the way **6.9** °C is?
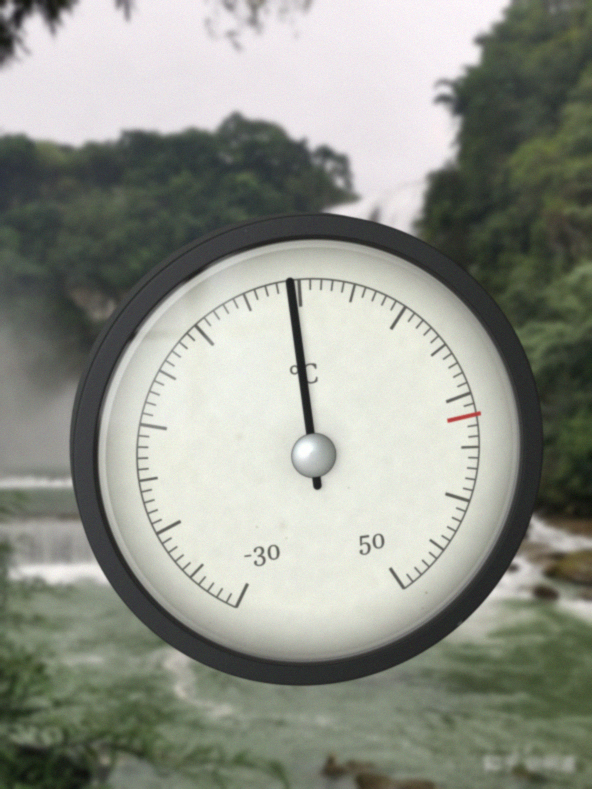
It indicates **9** °C
